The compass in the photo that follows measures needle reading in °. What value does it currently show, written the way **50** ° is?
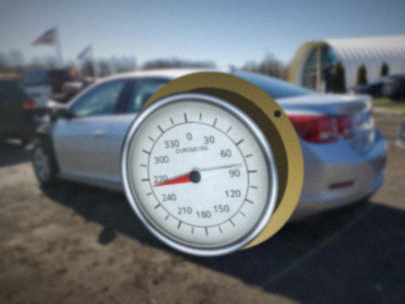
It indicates **262.5** °
